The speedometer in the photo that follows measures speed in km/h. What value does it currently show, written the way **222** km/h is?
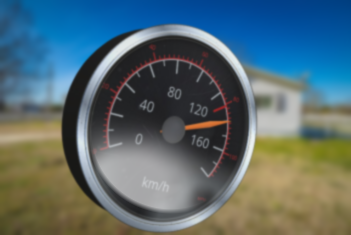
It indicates **140** km/h
